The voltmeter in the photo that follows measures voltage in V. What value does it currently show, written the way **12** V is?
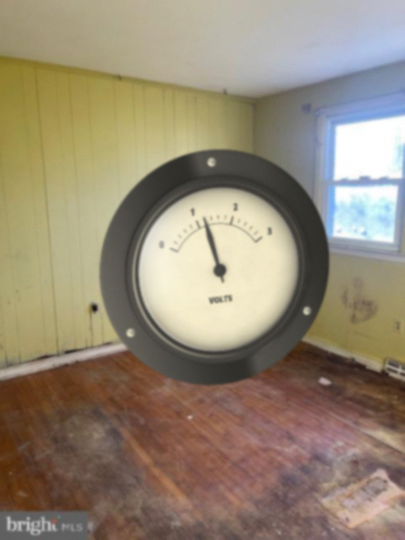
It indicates **1.2** V
